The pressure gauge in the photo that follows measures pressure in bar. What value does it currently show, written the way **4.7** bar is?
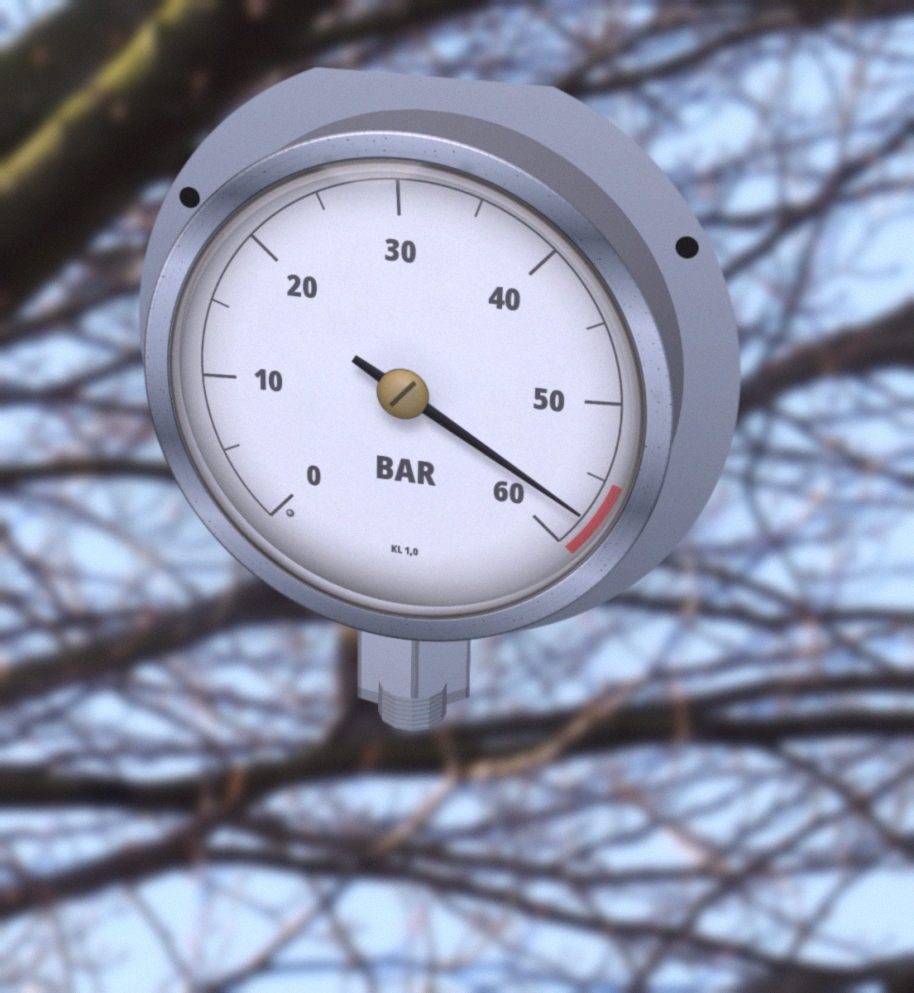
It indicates **57.5** bar
